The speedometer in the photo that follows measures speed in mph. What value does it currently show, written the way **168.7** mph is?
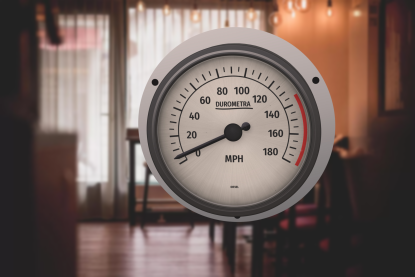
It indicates **5** mph
